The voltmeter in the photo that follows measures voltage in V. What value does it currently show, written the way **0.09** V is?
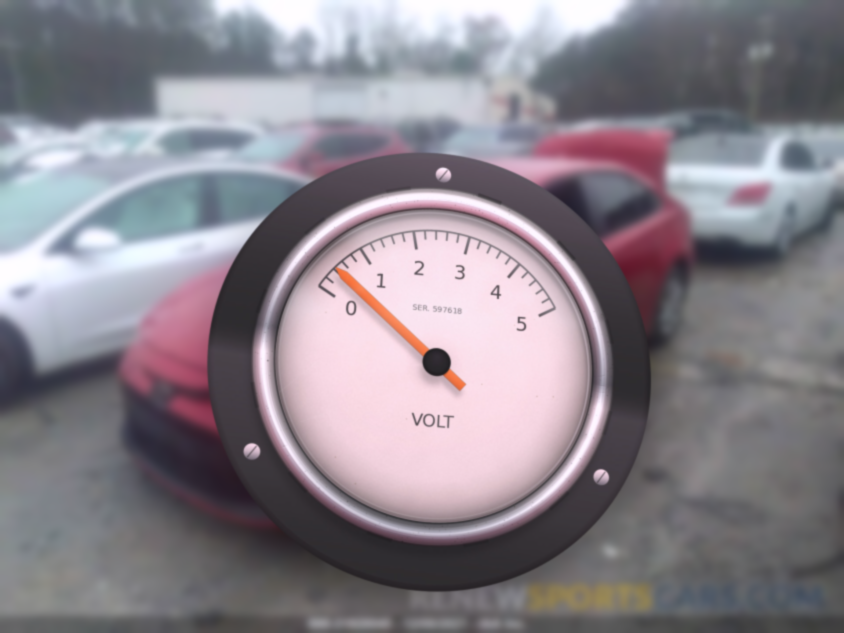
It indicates **0.4** V
